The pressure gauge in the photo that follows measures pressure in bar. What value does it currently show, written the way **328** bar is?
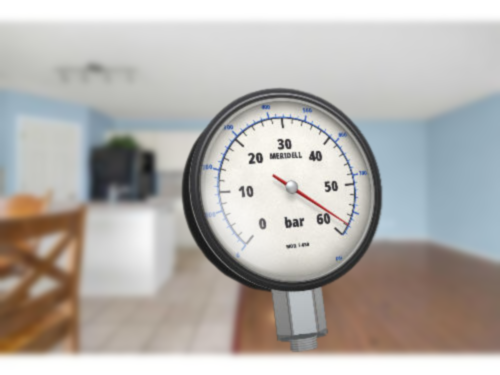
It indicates **58** bar
